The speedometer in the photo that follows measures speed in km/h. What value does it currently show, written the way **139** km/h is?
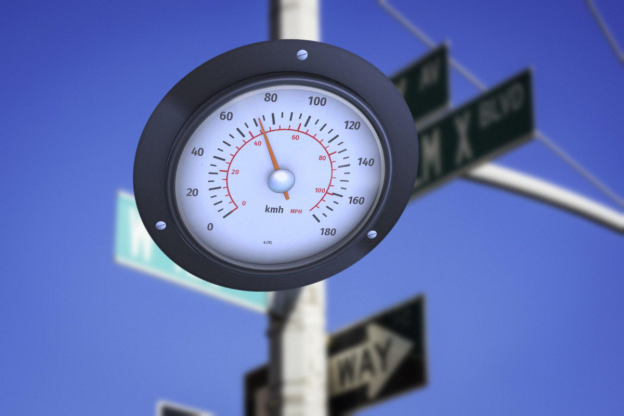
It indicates **72.5** km/h
